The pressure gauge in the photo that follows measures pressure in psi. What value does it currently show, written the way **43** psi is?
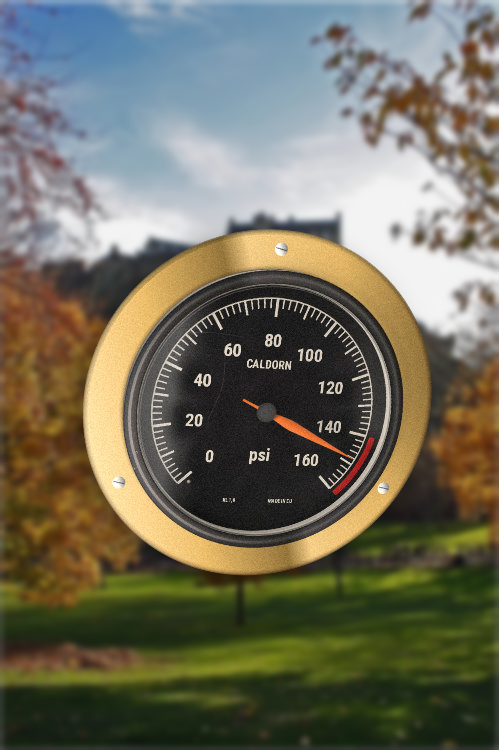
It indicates **148** psi
